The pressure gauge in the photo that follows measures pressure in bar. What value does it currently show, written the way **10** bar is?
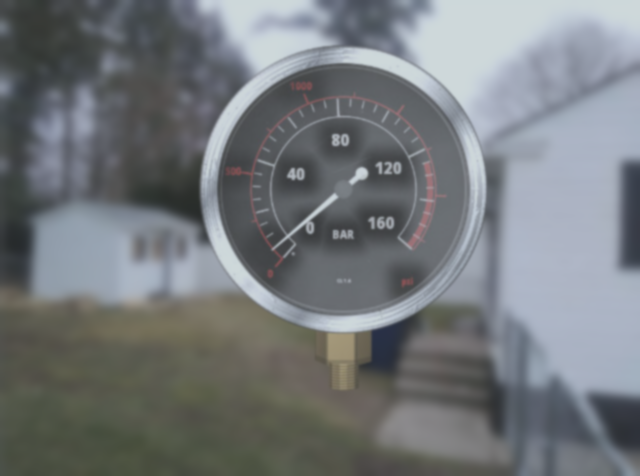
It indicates **5** bar
